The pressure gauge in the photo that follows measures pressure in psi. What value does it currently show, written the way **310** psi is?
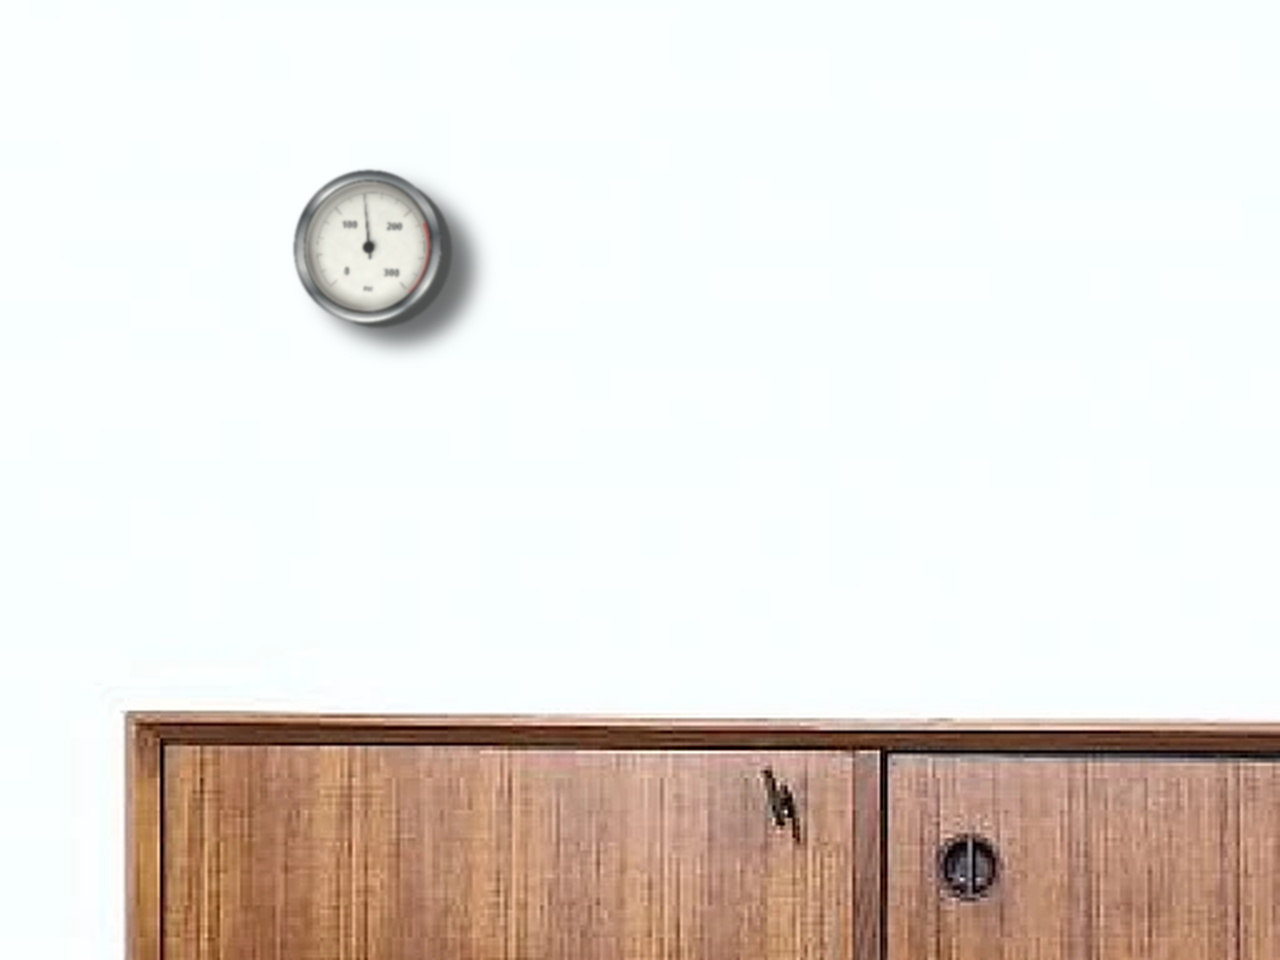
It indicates **140** psi
